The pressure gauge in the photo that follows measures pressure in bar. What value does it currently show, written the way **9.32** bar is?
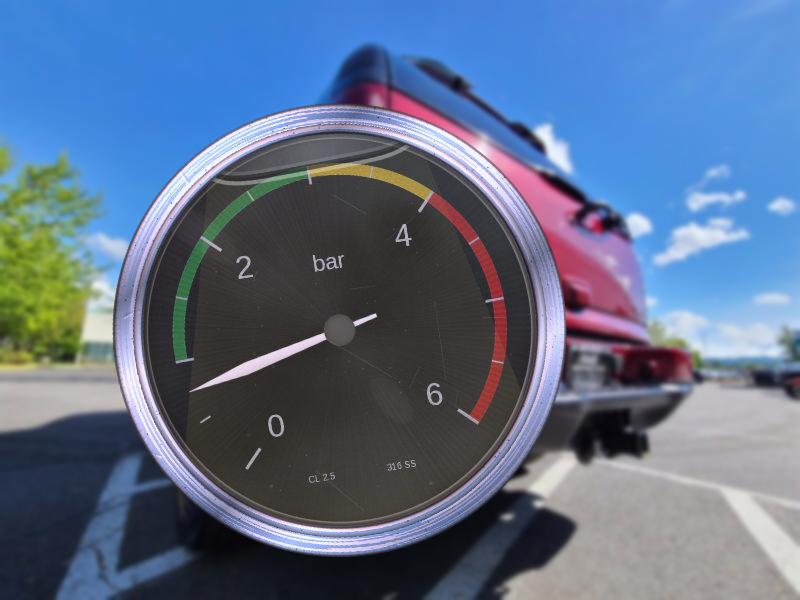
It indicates **0.75** bar
